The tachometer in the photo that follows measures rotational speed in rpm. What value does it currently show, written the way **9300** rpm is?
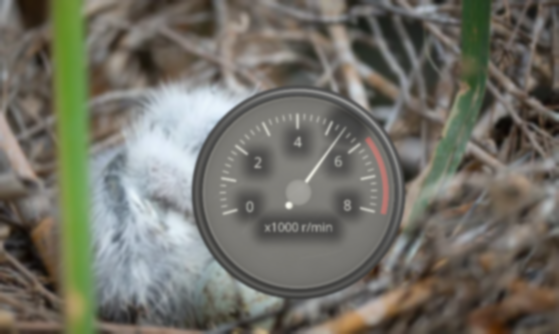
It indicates **5400** rpm
